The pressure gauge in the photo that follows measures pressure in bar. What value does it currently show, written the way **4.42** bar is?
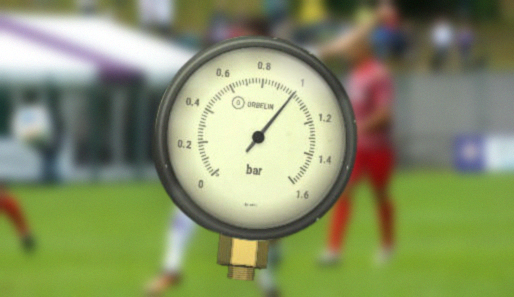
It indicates **1** bar
